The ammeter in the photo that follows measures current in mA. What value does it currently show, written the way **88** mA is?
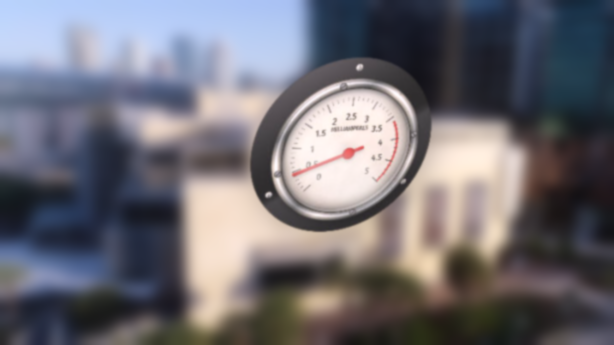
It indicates **0.5** mA
